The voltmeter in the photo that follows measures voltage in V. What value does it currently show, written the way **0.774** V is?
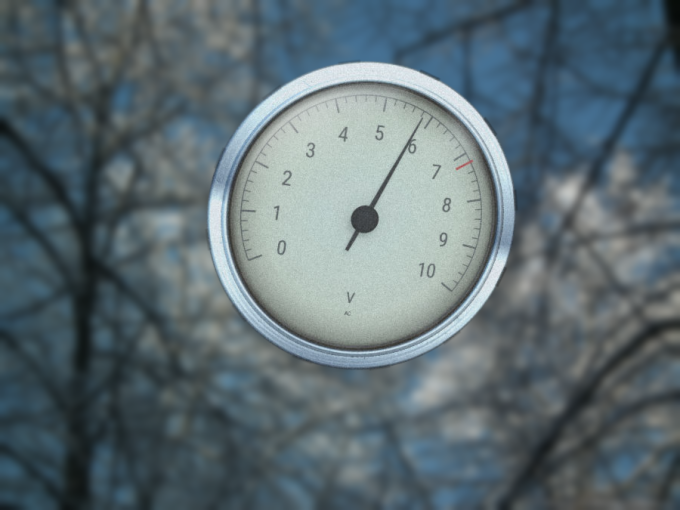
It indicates **5.8** V
